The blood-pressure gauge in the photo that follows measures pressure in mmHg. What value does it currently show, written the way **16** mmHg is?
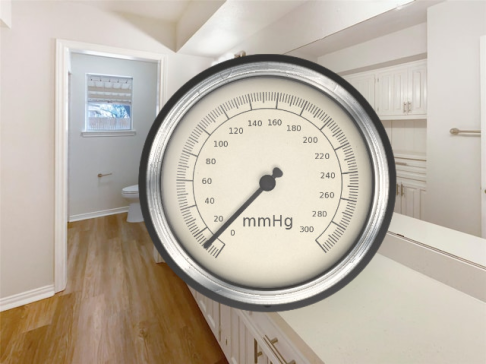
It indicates **10** mmHg
